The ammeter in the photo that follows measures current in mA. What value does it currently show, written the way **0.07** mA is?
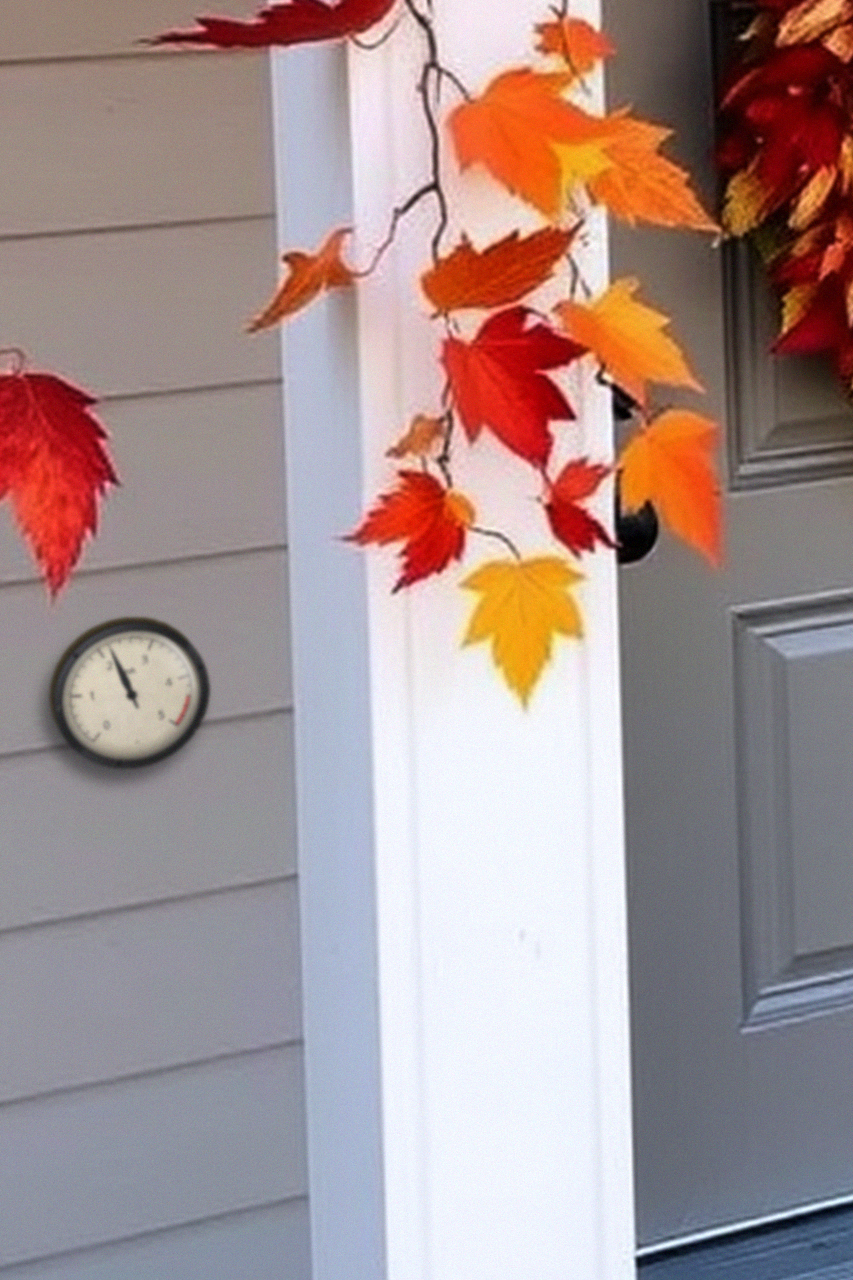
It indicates **2.2** mA
